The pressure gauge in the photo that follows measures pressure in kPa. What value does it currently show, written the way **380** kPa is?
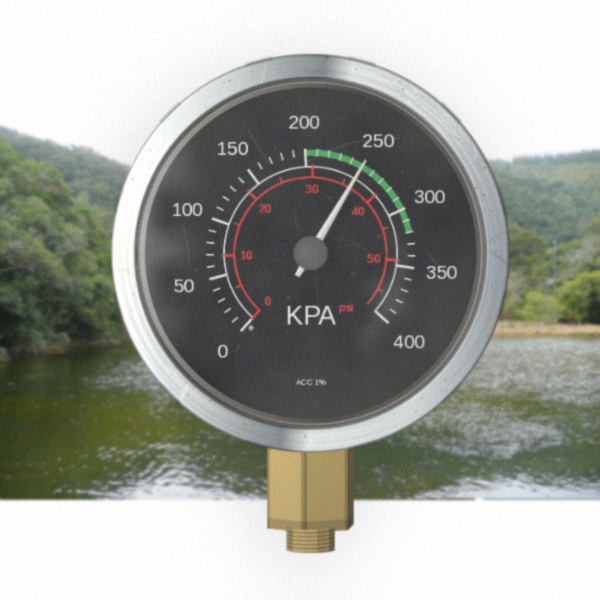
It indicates **250** kPa
